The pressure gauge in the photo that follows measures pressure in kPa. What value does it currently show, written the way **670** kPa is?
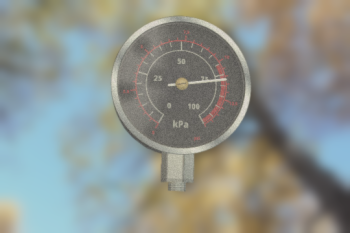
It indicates **77.5** kPa
